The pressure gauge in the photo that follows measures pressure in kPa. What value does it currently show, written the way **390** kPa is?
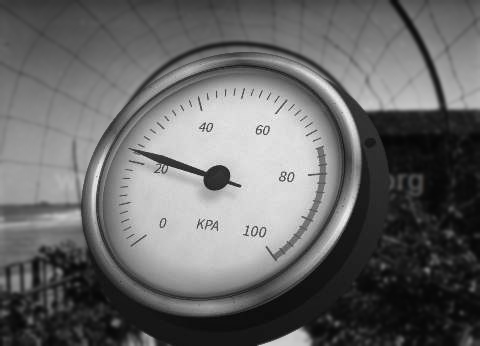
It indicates **22** kPa
